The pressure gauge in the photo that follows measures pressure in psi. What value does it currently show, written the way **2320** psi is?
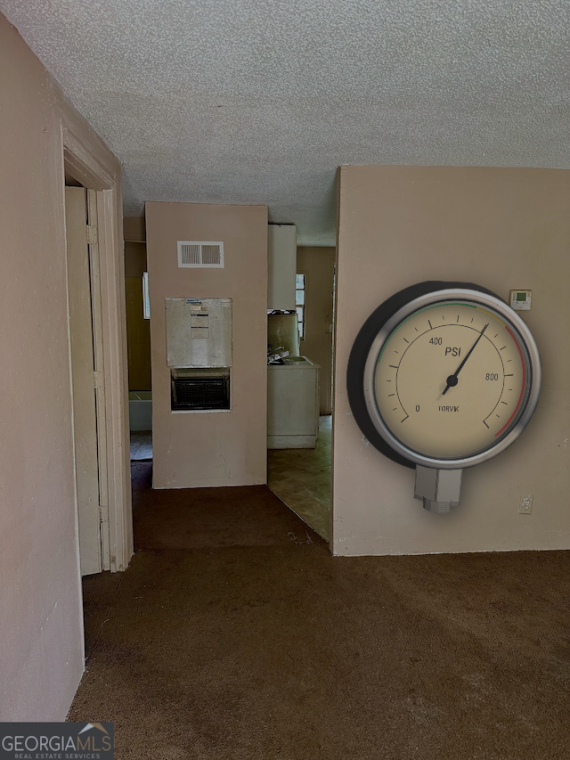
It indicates **600** psi
